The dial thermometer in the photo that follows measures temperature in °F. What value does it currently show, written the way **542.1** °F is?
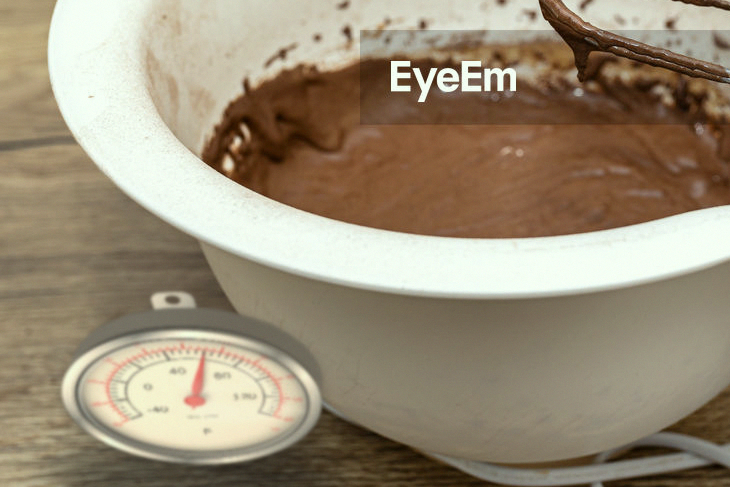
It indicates **60** °F
